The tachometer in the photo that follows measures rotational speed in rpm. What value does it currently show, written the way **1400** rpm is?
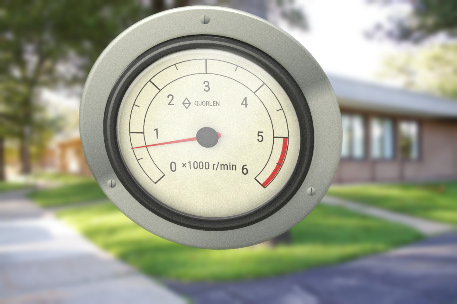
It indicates **750** rpm
